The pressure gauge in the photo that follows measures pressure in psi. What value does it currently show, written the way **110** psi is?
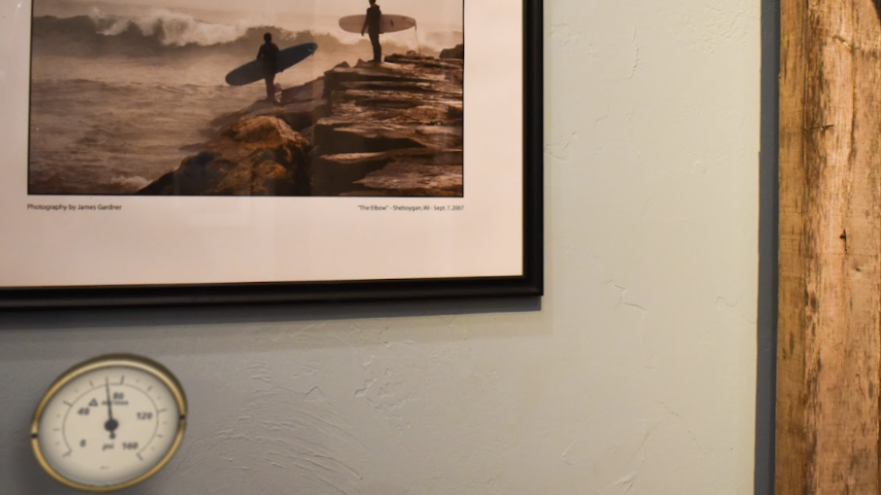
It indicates **70** psi
